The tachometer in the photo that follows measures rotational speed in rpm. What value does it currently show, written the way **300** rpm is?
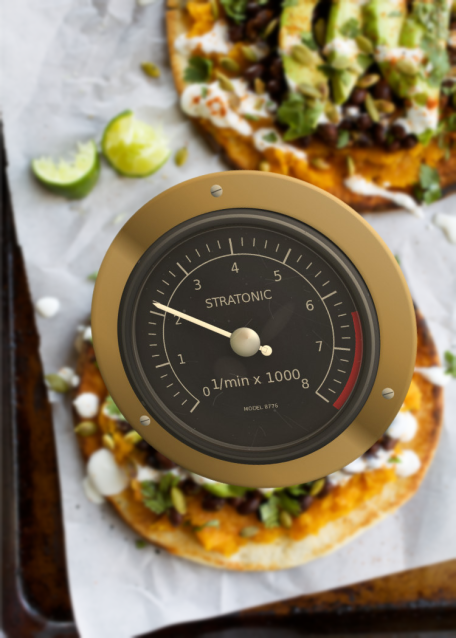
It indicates **2200** rpm
